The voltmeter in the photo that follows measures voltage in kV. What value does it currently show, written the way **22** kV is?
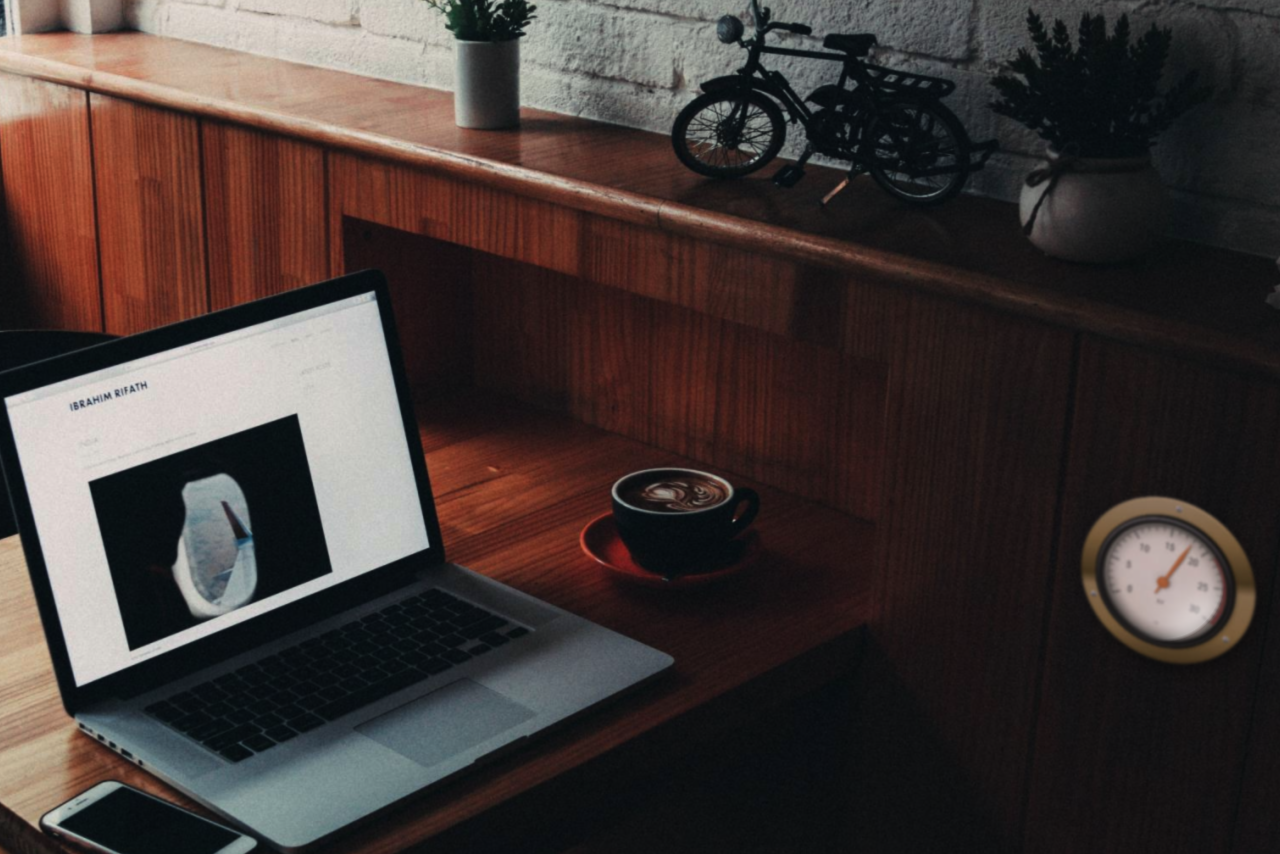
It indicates **18** kV
